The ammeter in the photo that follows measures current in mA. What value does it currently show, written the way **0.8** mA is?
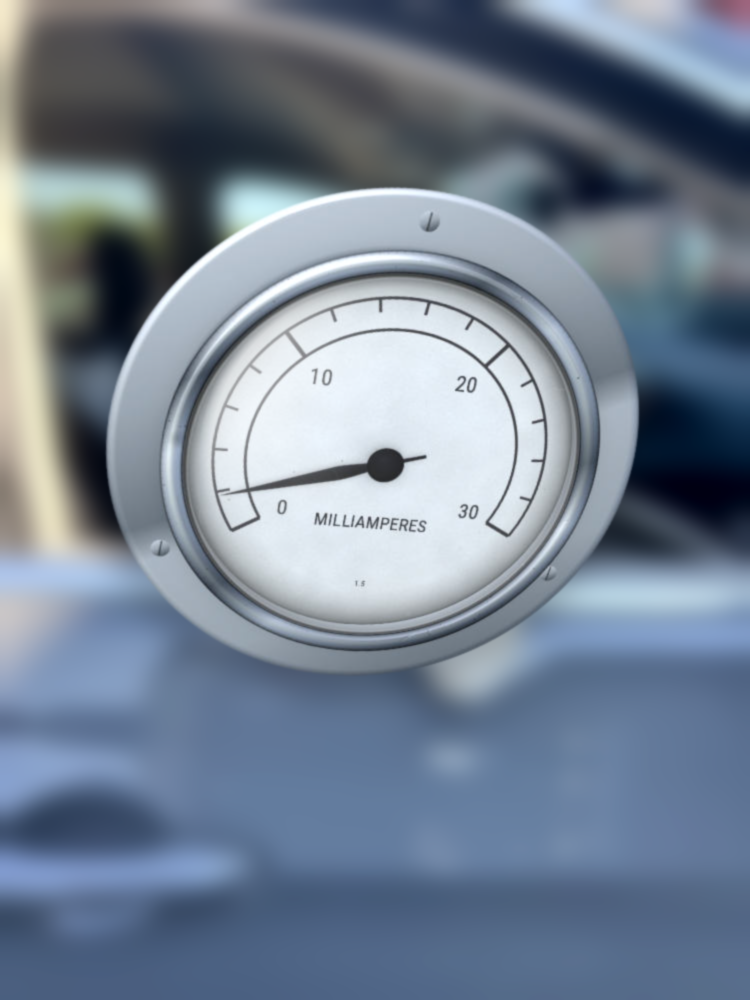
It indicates **2** mA
